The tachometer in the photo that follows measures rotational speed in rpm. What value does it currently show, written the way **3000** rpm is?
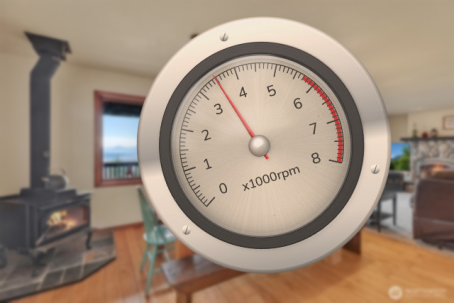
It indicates **3500** rpm
